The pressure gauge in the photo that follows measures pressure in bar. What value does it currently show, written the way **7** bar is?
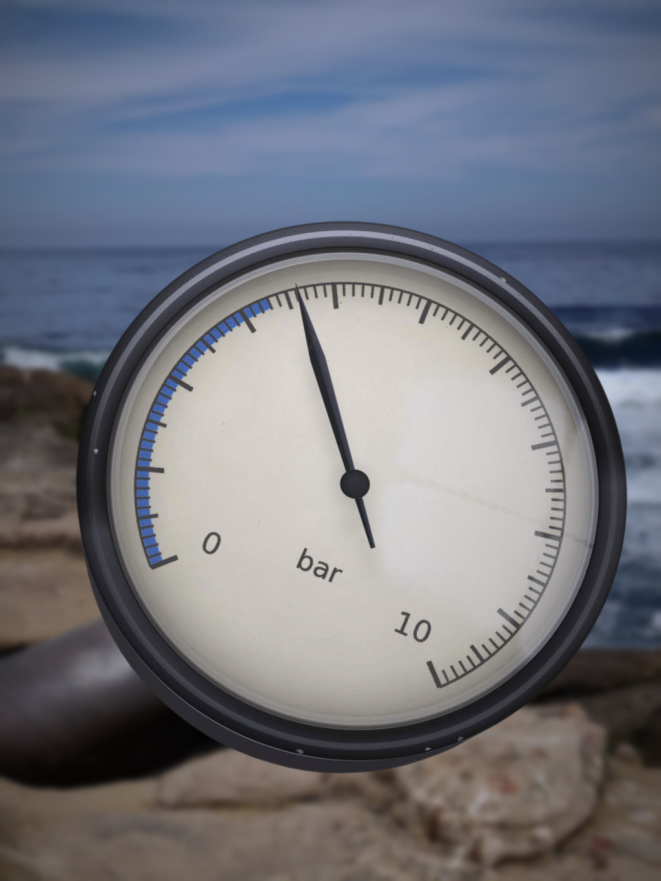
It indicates **3.6** bar
